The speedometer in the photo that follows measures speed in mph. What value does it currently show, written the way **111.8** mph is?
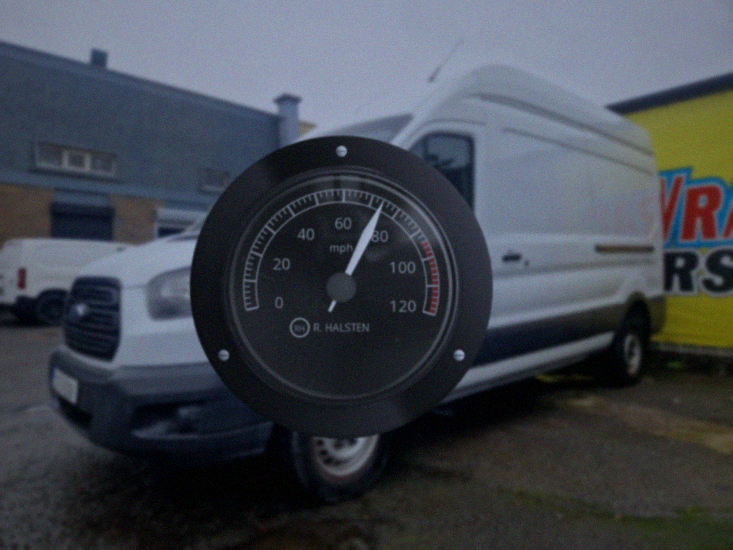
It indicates **74** mph
